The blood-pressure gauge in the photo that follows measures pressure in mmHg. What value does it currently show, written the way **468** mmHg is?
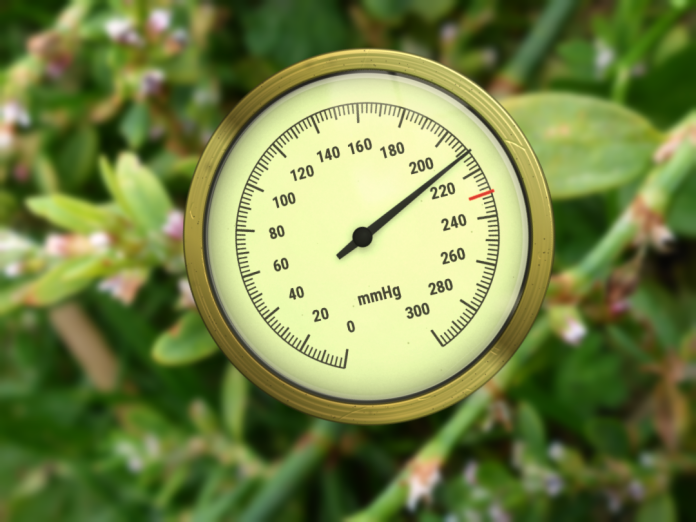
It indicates **212** mmHg
